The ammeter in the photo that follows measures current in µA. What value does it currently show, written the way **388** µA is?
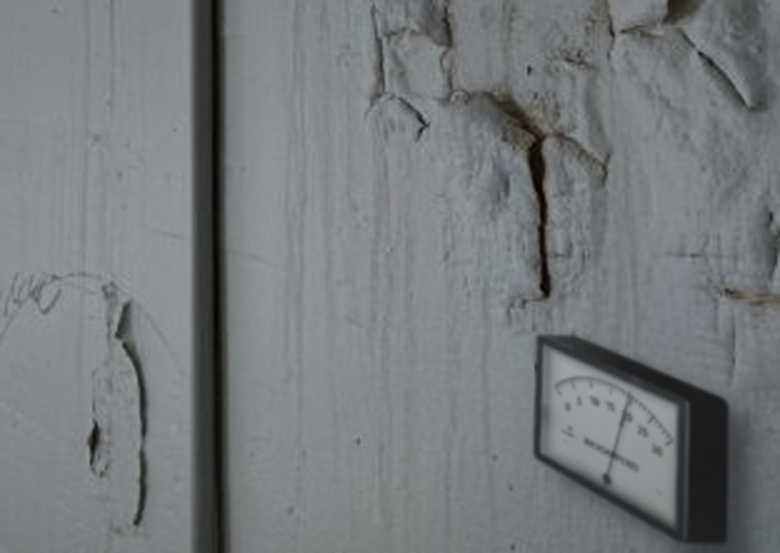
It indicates **20** µA
